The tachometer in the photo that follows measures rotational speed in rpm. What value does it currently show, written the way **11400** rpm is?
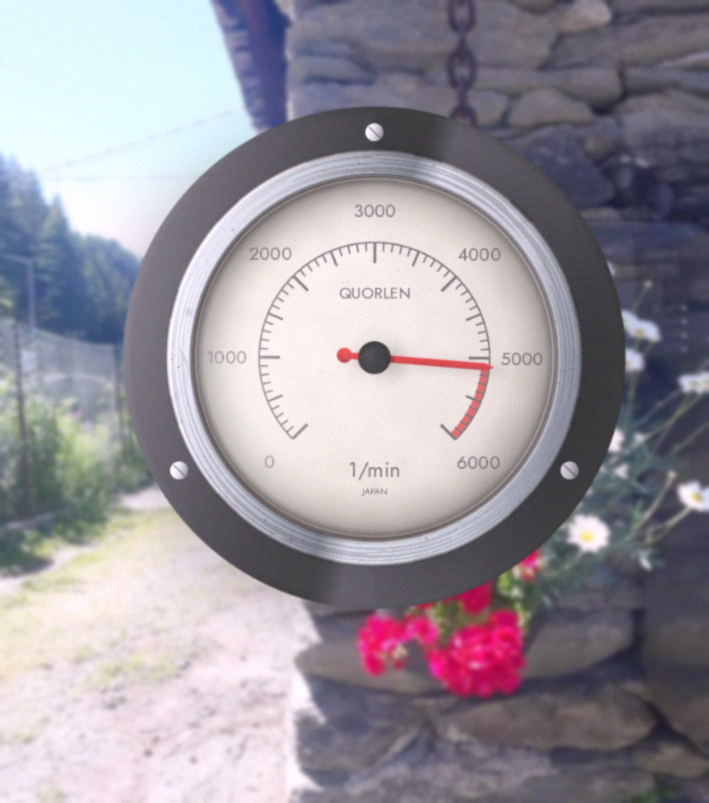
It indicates **5100** rpm
